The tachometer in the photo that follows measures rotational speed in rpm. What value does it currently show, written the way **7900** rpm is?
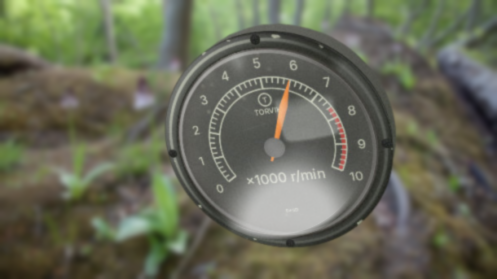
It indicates **6000** rpm
